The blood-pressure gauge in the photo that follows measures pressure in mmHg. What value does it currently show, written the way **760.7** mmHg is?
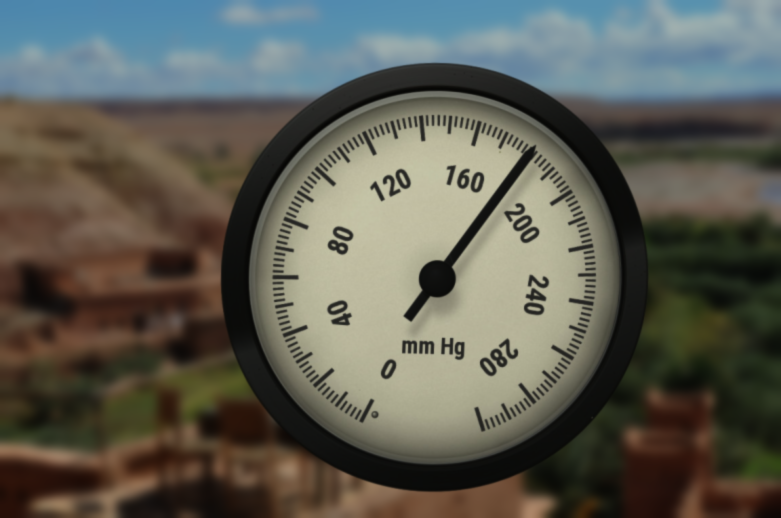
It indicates **180** mmHg
